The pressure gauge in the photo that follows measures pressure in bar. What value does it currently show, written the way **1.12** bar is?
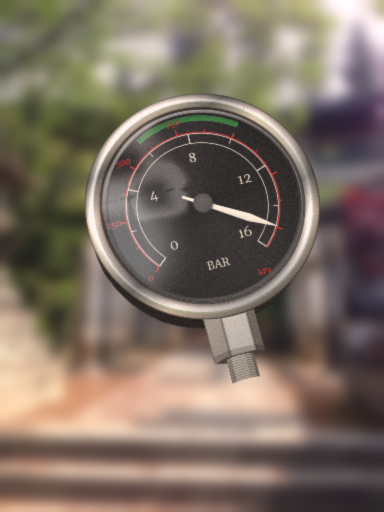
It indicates **15** bar
